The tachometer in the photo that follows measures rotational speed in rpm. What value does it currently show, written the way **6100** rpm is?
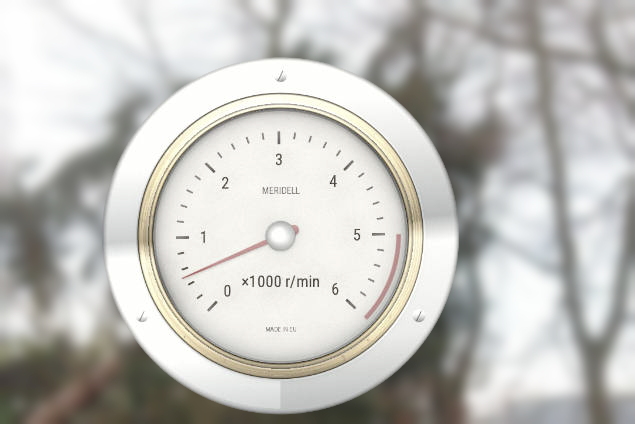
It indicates **500** rpm
